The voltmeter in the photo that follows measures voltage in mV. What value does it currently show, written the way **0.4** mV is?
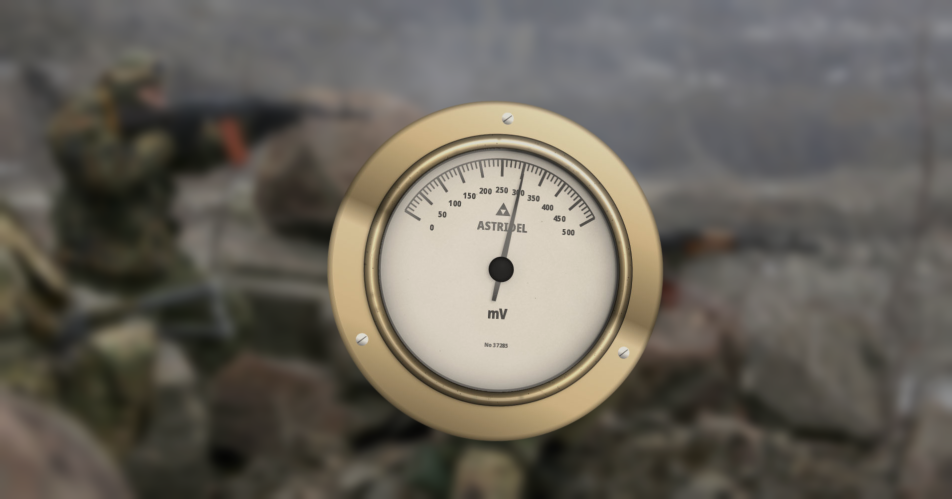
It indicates **300** mV
